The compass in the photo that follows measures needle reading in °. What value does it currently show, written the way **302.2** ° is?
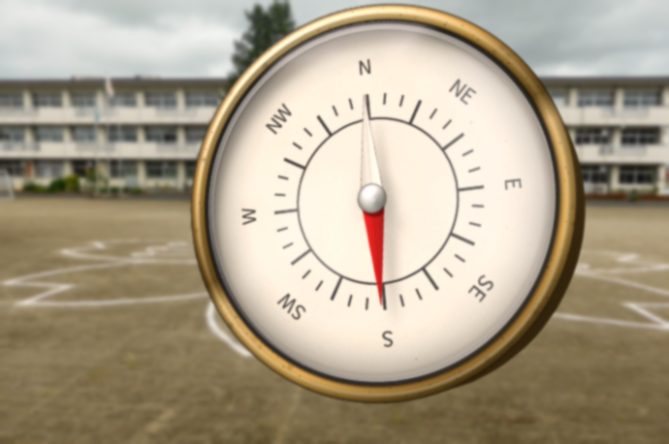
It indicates **180** °
